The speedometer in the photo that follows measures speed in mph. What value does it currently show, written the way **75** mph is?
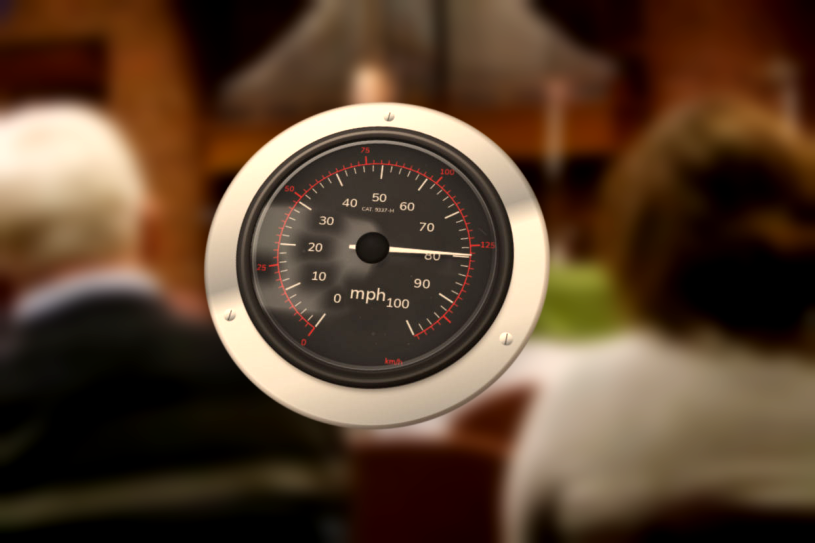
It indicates **80** mph
